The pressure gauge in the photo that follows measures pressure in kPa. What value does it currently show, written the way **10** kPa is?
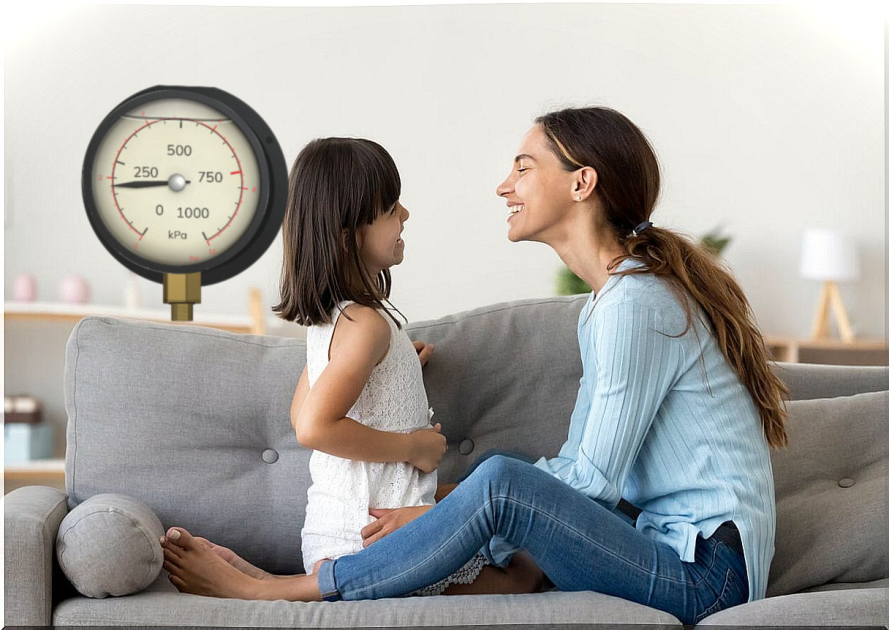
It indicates **175** kPa
